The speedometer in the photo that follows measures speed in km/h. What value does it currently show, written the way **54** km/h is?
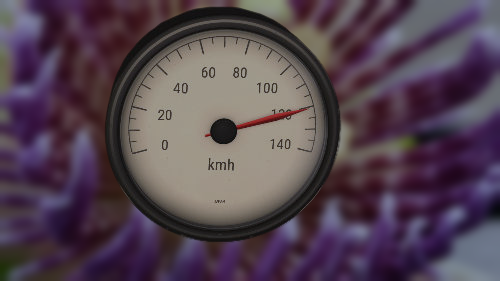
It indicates **120** km/h
